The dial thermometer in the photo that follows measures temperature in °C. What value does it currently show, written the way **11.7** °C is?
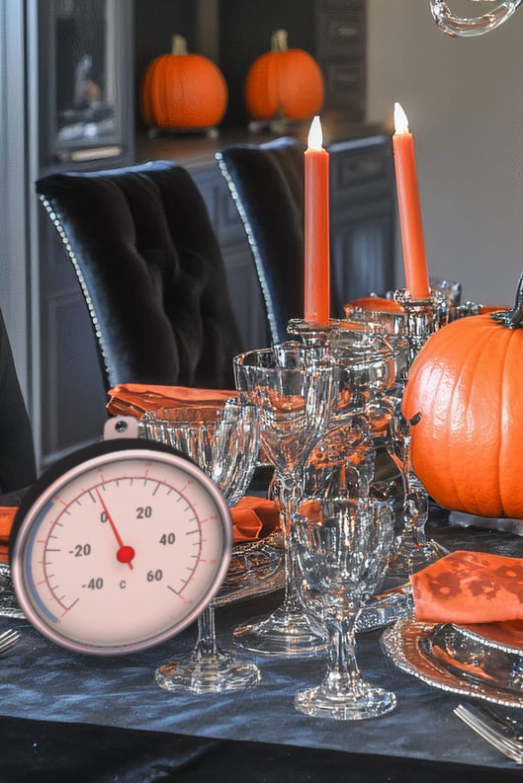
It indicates **2** °C
